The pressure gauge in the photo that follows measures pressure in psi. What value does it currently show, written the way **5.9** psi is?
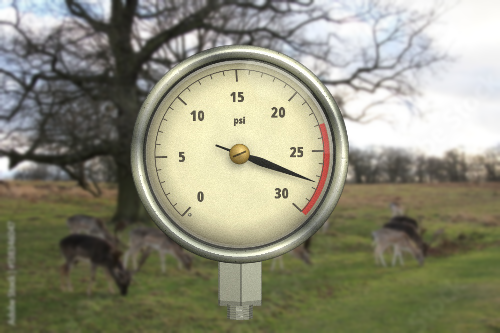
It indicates **27.5** psi
